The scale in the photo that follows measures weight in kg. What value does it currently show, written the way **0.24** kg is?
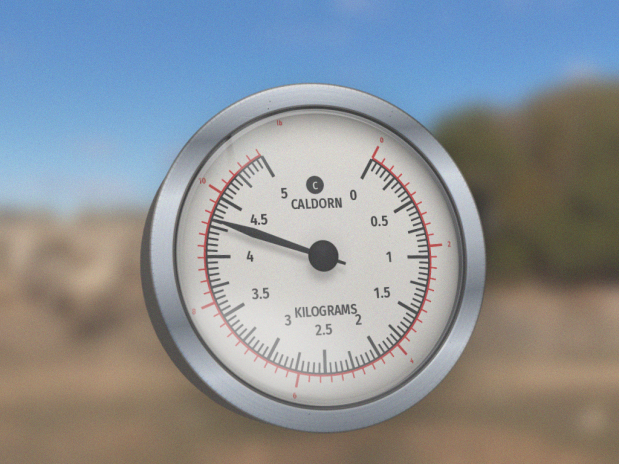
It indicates **4.3** kg
